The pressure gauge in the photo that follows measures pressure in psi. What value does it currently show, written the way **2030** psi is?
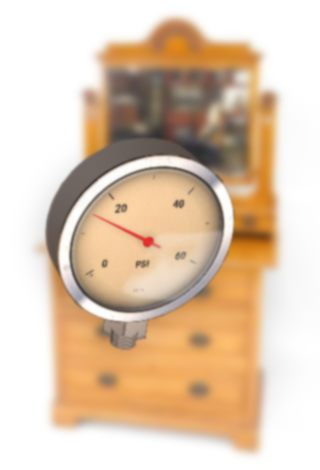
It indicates **15** psi
